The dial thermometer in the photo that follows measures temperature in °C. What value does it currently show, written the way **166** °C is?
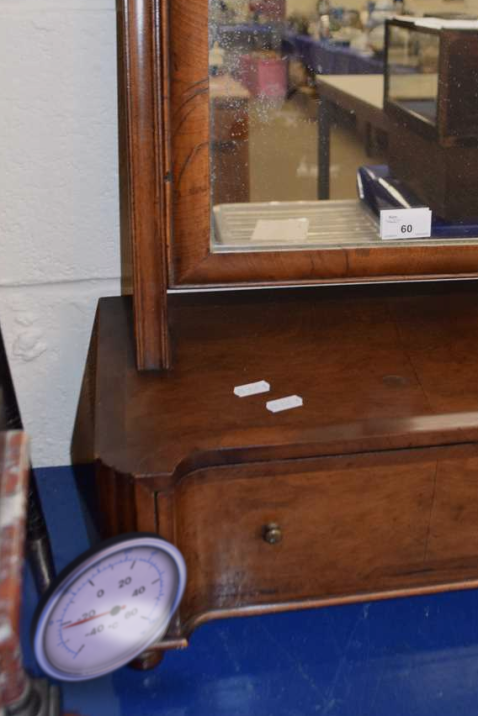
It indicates **-20** °C
